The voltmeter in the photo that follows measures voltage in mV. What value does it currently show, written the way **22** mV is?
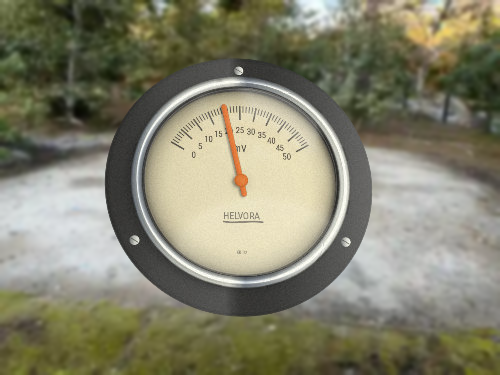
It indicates **20** mV
